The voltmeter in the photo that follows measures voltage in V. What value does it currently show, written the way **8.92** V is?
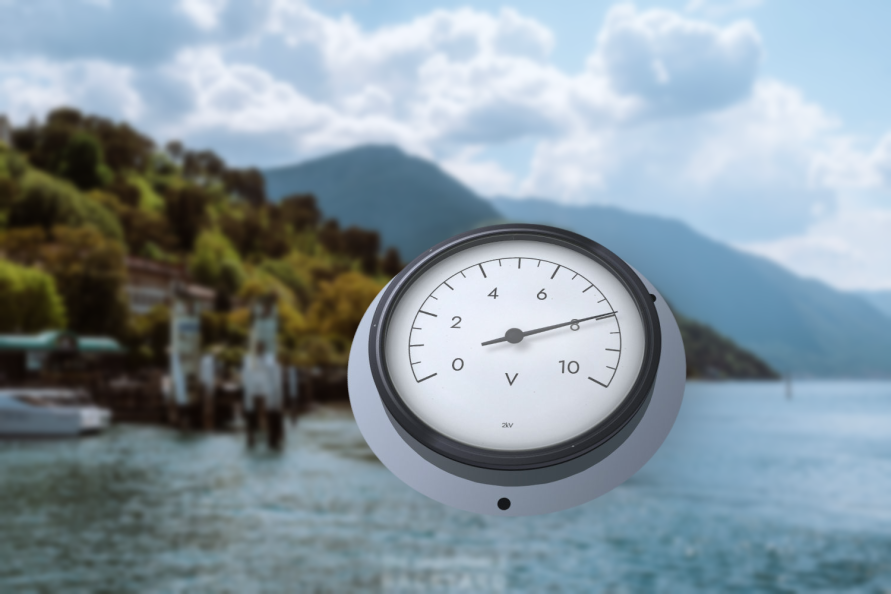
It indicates **8** V
